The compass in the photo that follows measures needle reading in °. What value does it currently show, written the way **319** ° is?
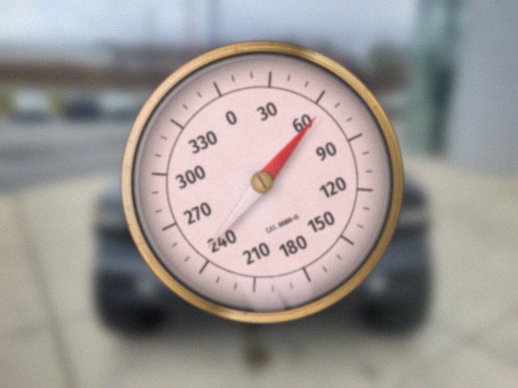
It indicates **65** °
